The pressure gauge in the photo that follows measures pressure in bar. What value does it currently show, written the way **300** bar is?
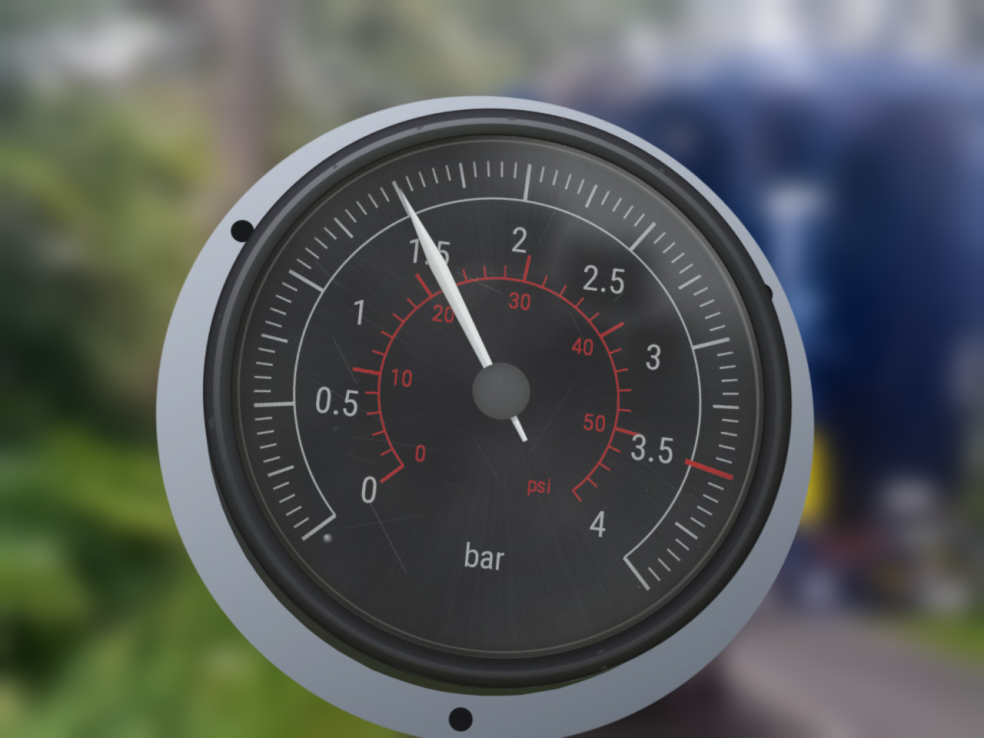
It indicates **1.5** bar
